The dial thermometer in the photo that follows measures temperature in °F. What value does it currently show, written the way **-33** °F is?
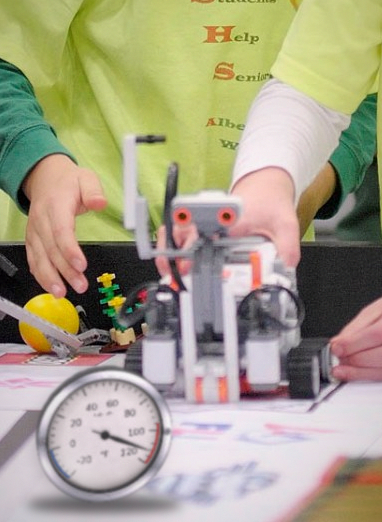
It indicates **112** °F
